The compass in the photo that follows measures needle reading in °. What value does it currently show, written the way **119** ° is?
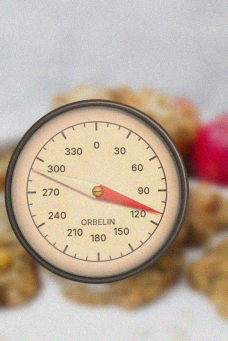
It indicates **110** °
